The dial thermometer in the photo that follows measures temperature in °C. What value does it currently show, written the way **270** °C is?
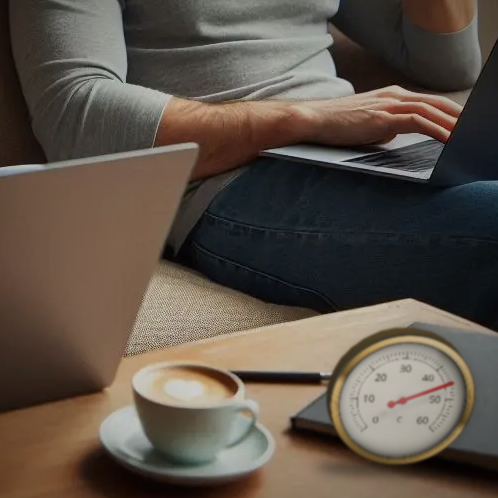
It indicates **45** °C
